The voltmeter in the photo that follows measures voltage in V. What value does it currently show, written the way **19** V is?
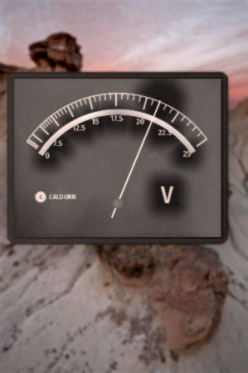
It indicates **21** V
